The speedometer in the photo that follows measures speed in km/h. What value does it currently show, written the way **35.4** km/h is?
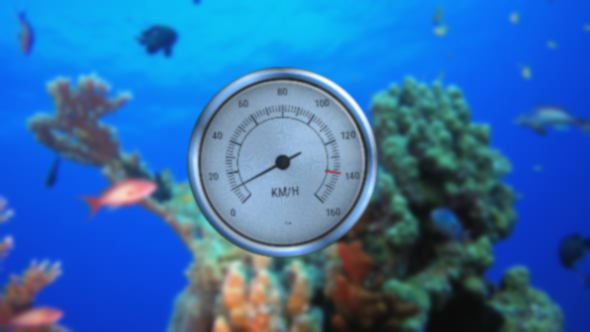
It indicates **10** km/h
